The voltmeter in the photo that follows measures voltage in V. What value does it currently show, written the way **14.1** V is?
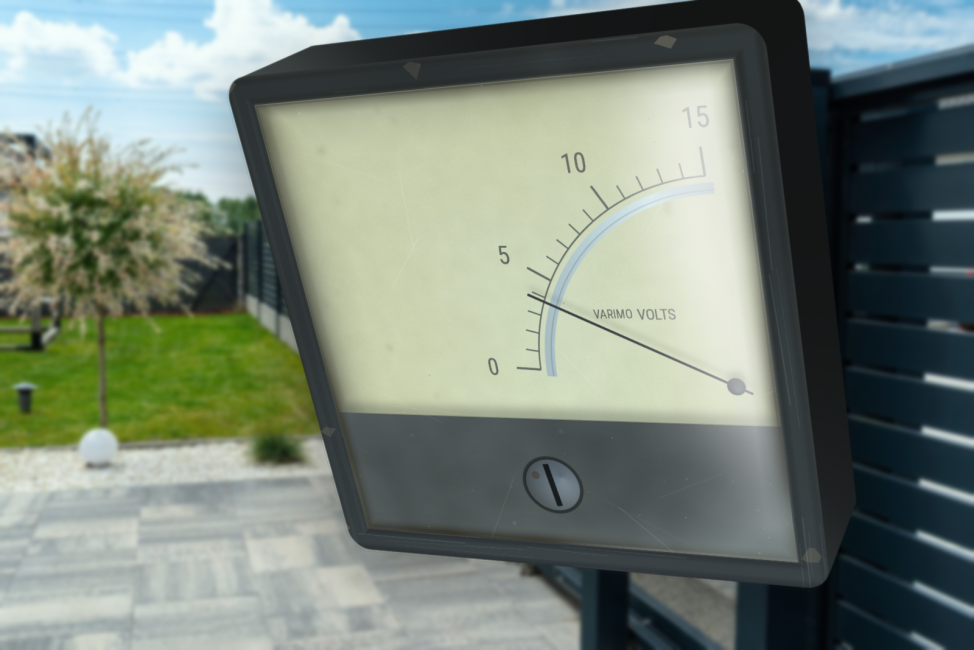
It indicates **4** V
